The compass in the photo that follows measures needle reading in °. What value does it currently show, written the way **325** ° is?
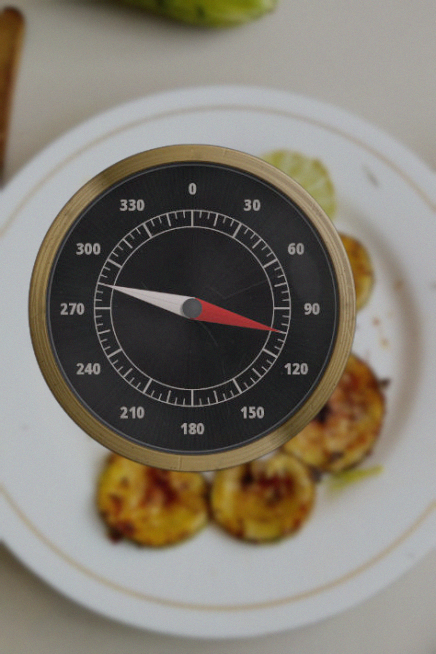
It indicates **105** °
